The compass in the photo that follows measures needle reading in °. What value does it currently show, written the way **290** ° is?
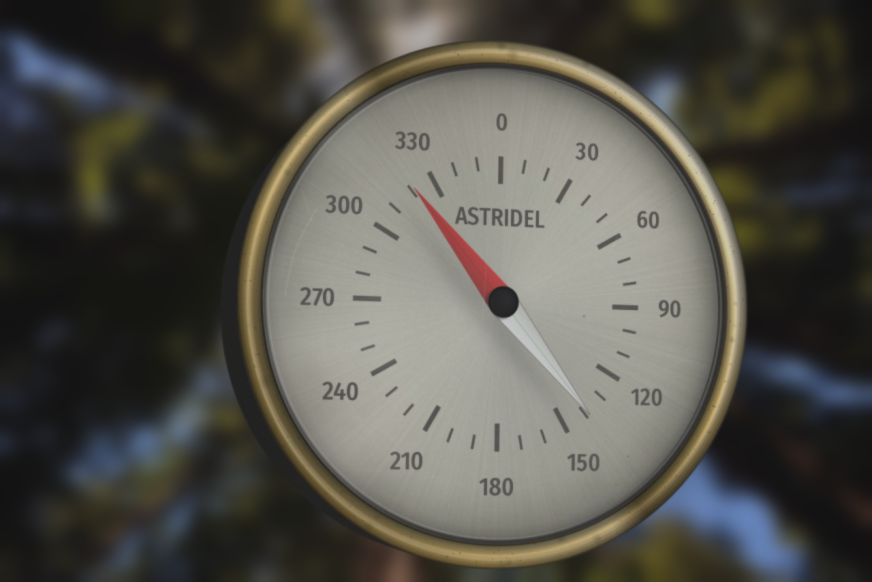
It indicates **320** °
